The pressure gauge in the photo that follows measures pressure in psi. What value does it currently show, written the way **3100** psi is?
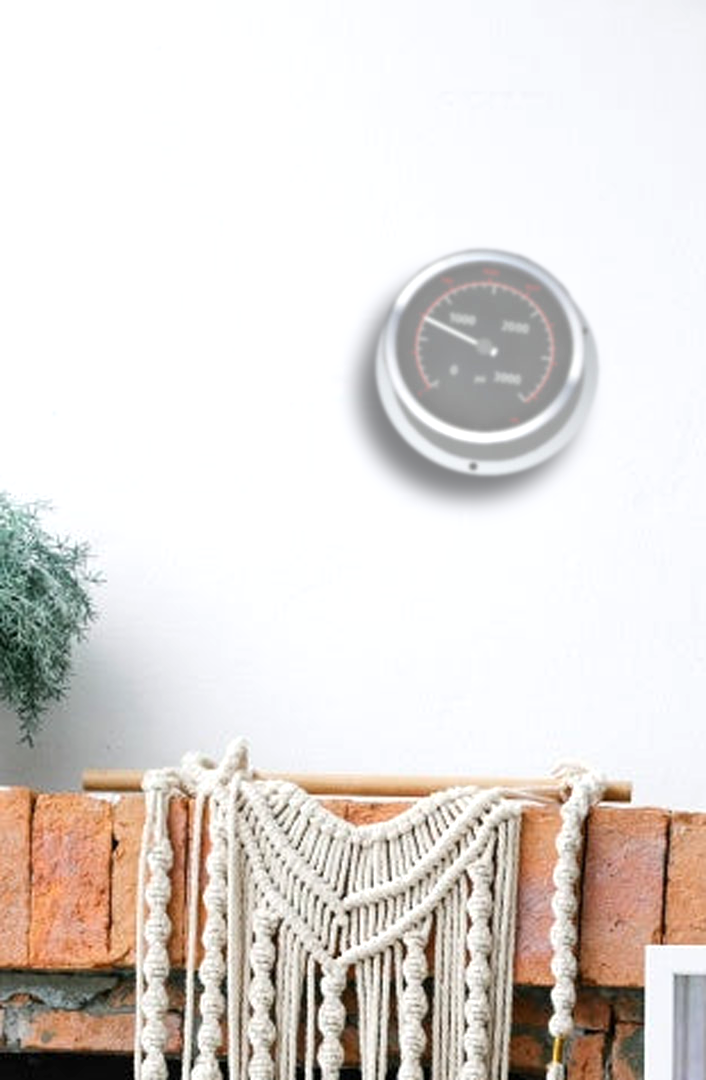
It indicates **700** psi
